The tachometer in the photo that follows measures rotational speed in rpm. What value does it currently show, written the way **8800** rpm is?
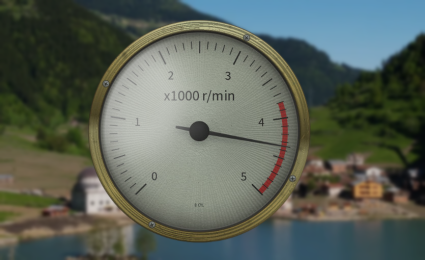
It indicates **4350** rpm
